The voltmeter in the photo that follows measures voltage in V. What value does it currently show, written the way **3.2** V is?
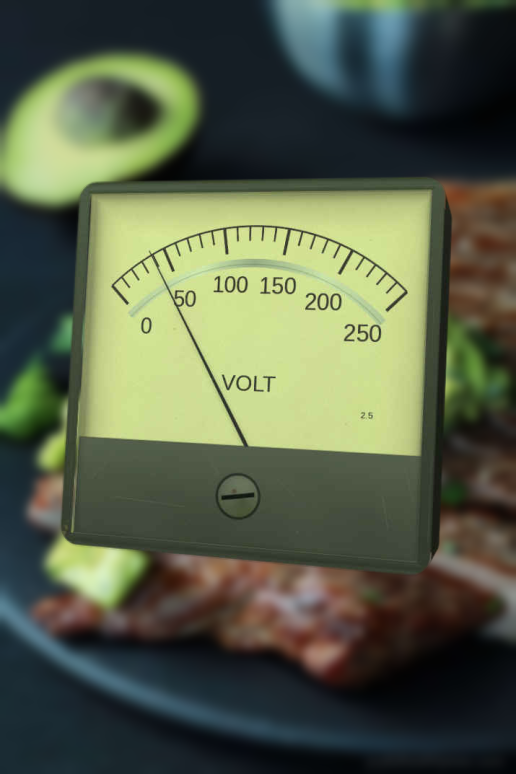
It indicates **40** V
